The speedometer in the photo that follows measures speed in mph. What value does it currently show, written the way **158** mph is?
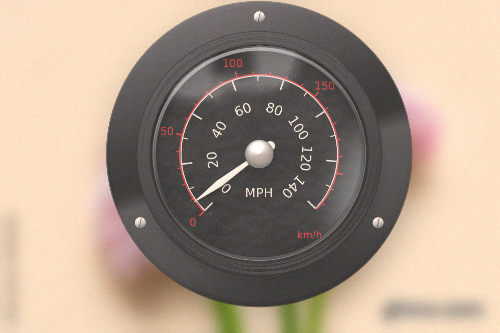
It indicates **5** mph
